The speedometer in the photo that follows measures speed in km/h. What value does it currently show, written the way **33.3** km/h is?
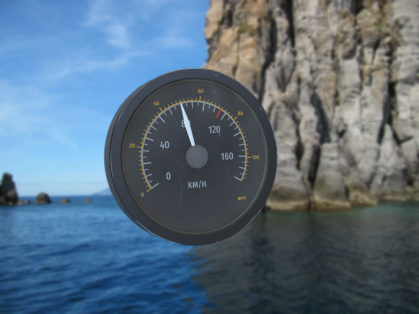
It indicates **80** km/h
